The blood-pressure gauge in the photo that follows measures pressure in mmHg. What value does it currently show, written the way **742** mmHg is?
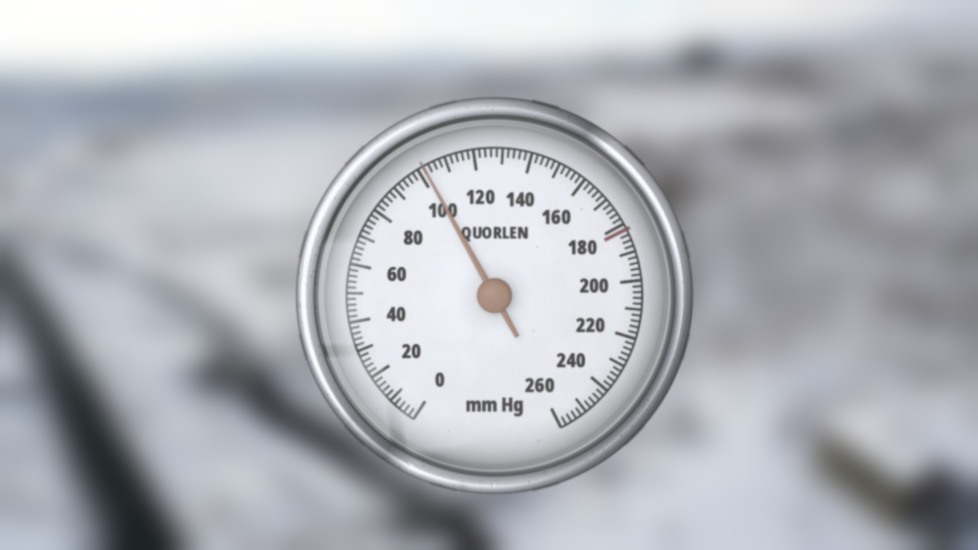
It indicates **102** mmHg
